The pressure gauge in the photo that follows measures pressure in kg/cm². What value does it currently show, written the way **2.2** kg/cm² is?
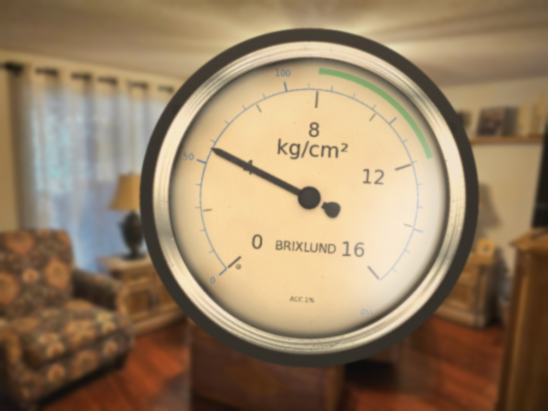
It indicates **4** kg/cm²
